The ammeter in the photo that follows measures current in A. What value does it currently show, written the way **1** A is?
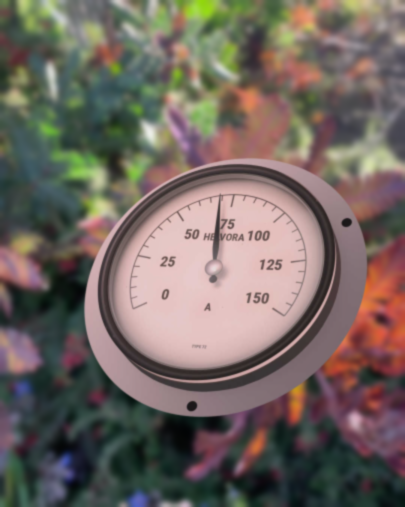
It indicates **70** A
